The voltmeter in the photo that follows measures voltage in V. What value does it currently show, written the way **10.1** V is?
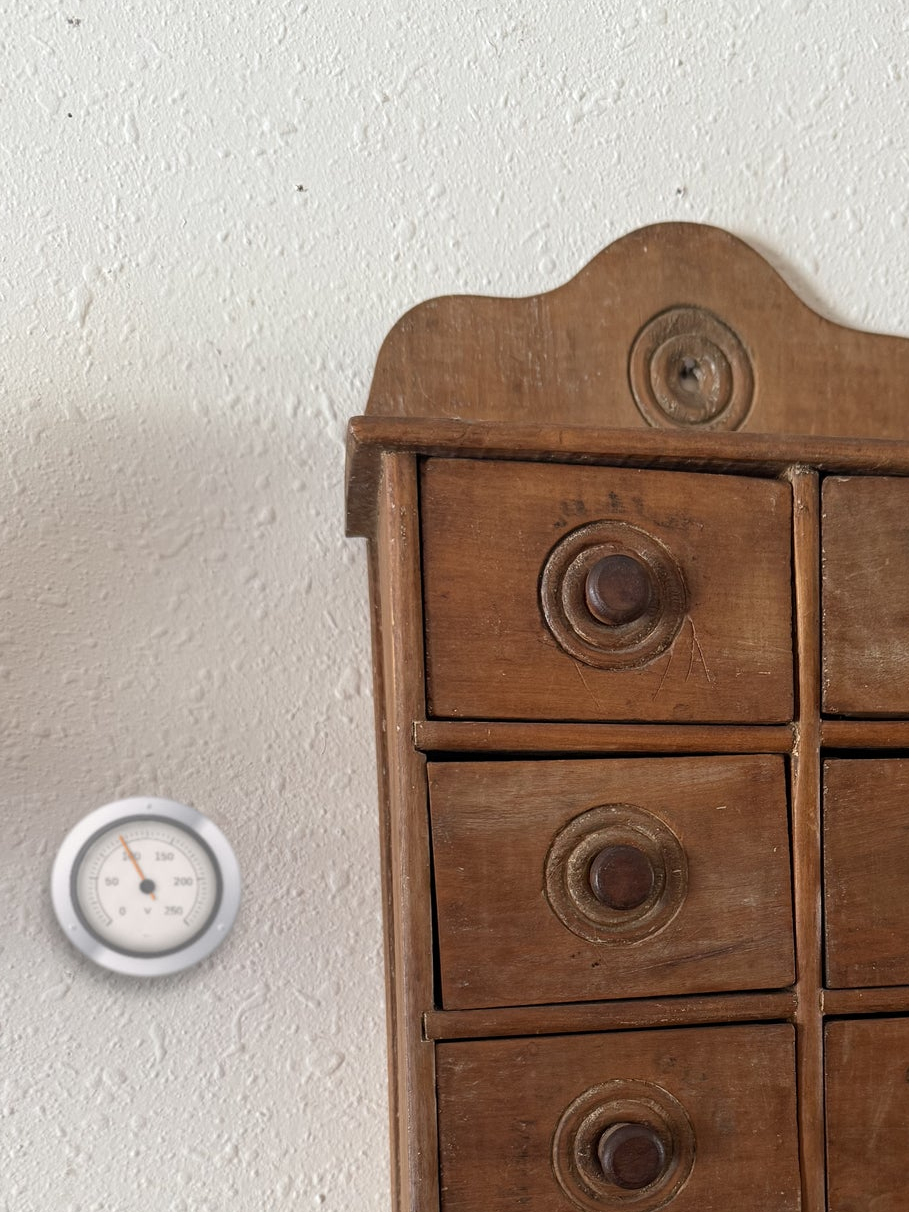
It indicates **100** V
